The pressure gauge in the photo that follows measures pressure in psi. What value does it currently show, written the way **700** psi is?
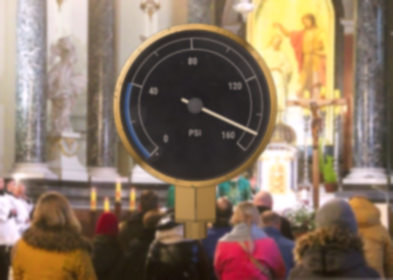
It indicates **150** psi
